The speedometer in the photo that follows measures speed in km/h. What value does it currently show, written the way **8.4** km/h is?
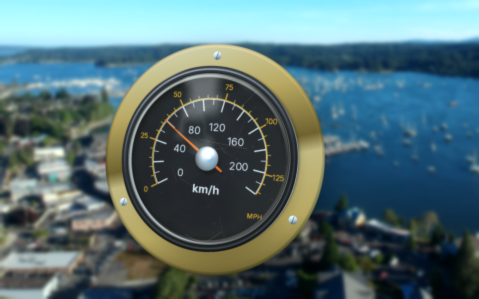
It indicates **60** km/h
